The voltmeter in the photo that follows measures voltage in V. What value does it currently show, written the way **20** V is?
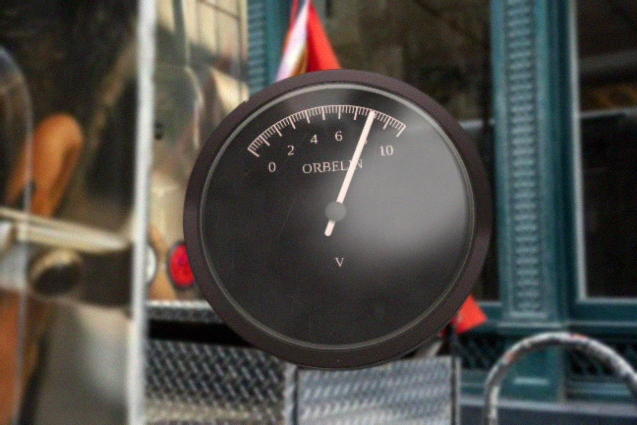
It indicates **8** V
